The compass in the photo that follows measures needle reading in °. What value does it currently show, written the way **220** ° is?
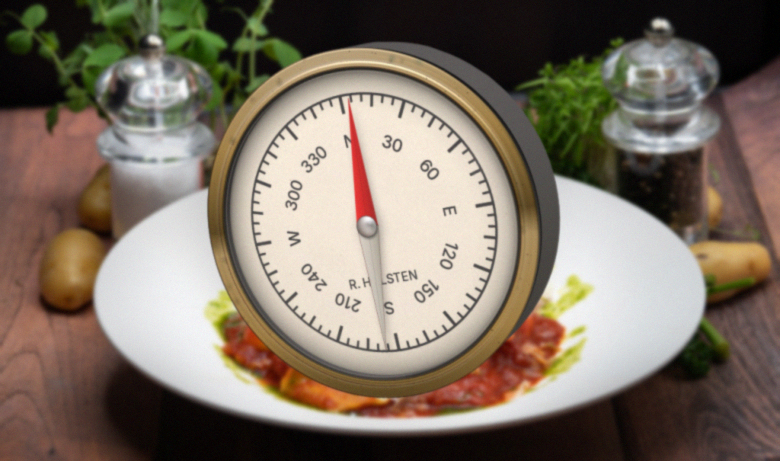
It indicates **5** °
